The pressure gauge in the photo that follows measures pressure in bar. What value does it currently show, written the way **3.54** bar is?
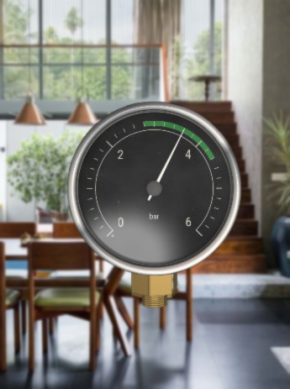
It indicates **3.6** bar
